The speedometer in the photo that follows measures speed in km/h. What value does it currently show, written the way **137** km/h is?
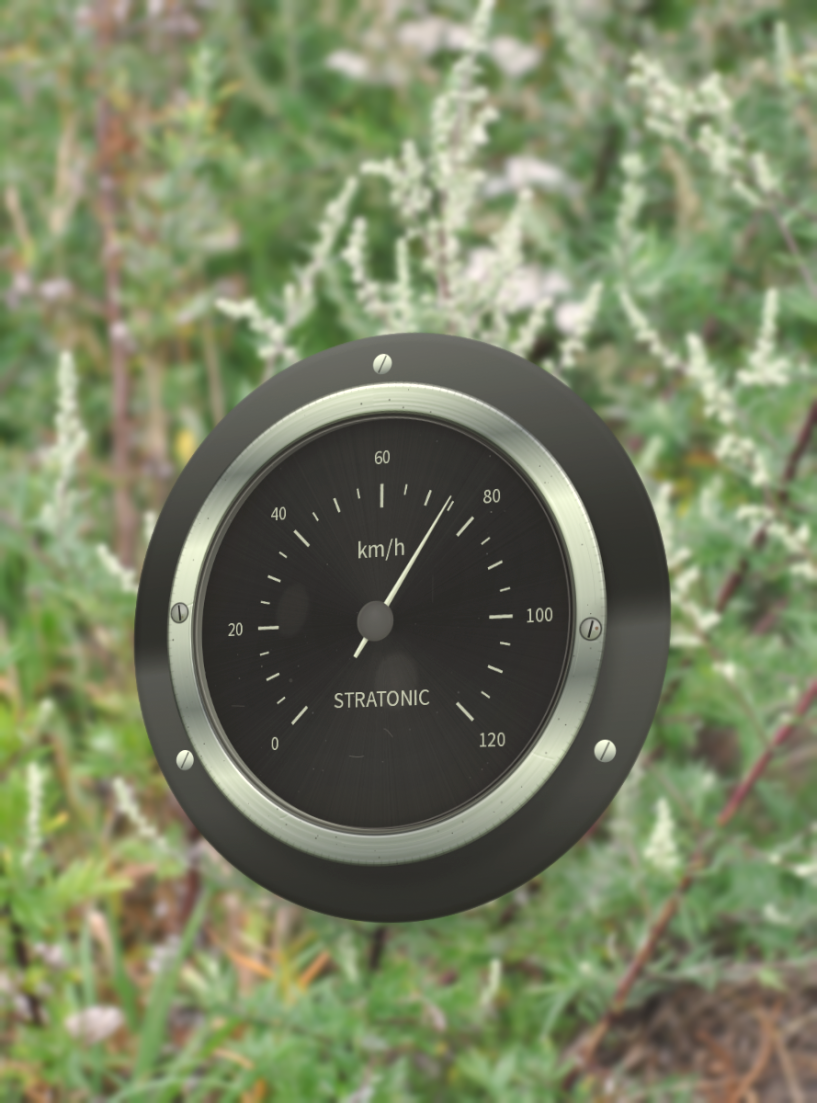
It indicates **75** km/h
